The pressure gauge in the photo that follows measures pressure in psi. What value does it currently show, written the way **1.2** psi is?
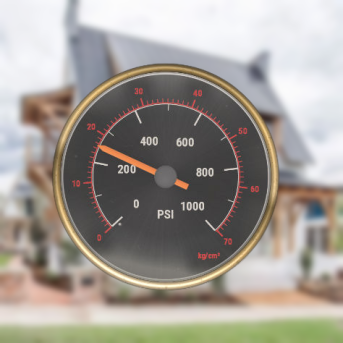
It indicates **250** psi
